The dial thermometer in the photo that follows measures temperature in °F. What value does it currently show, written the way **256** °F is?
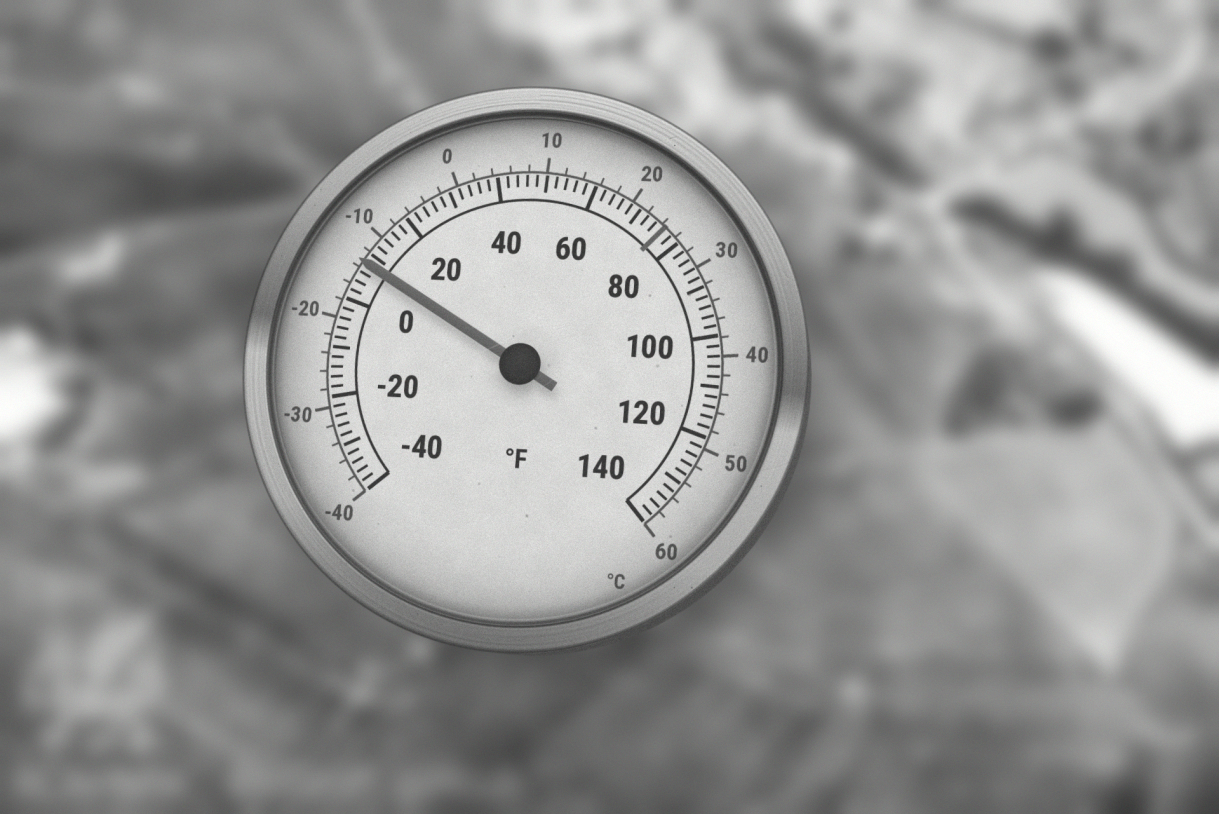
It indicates **8** °F
